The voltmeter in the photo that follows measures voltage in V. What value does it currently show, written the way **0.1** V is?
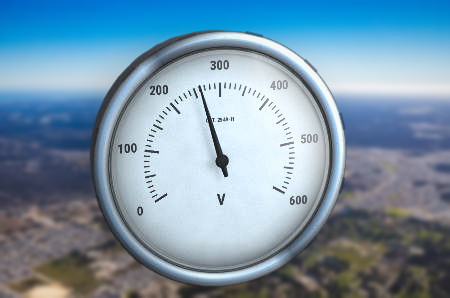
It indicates **260** V
